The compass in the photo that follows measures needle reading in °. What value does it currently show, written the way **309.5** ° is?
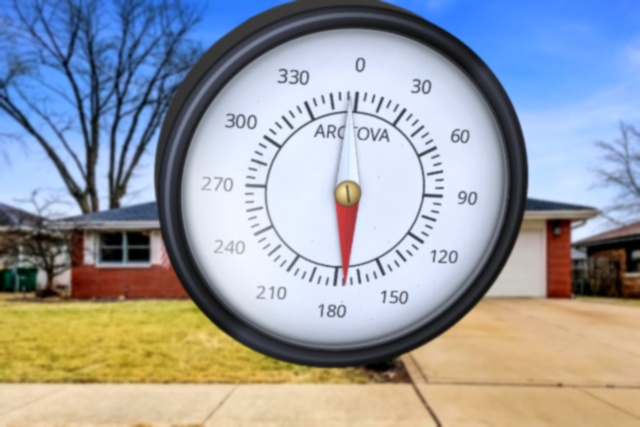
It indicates **175** °
